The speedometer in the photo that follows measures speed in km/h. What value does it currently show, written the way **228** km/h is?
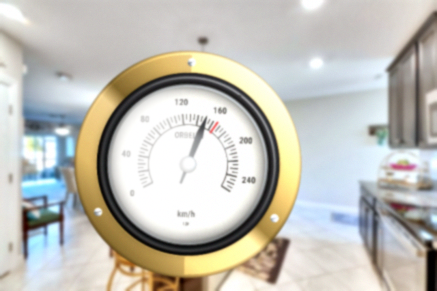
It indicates **150** km/h
